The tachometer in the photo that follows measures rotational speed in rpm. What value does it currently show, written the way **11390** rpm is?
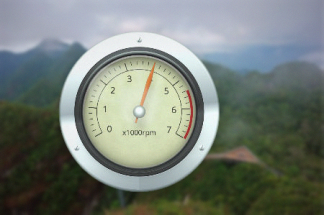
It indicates **4000** rpm
